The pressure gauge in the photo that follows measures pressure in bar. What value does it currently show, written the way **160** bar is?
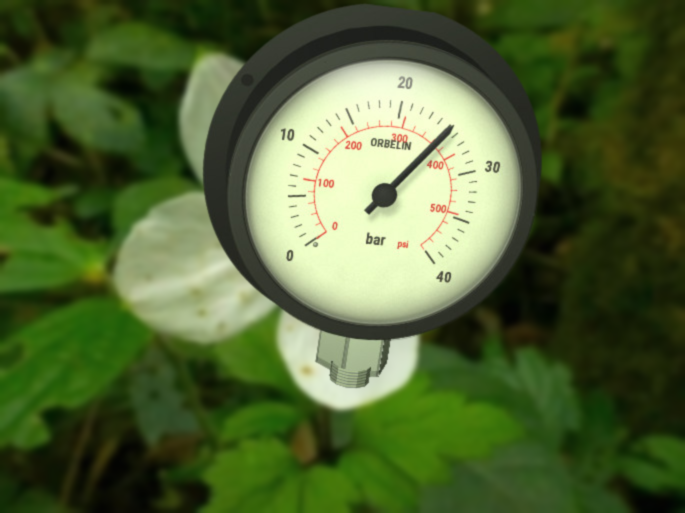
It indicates **25** bar
